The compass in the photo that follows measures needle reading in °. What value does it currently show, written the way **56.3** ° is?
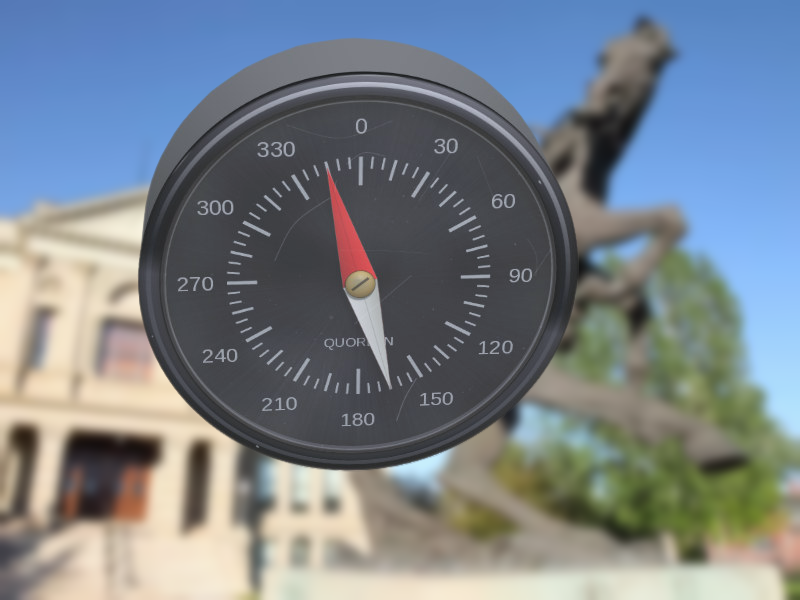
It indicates **345** °
